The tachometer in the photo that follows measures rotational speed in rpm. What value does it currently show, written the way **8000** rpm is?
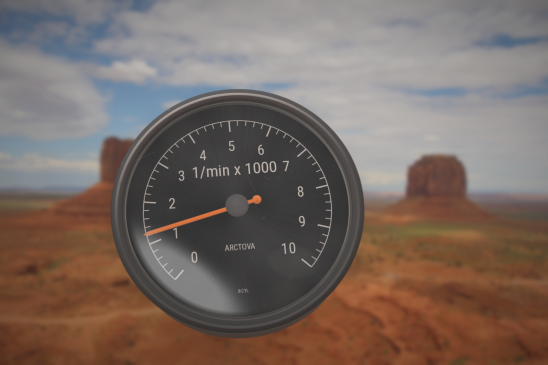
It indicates **1200** rpm
